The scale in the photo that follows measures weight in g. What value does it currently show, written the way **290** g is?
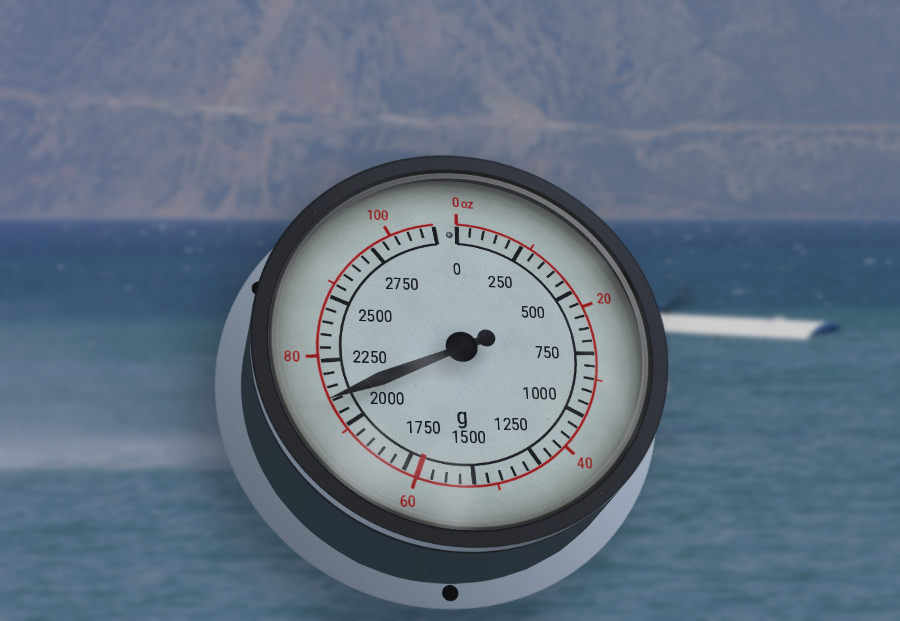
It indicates **2100** g
